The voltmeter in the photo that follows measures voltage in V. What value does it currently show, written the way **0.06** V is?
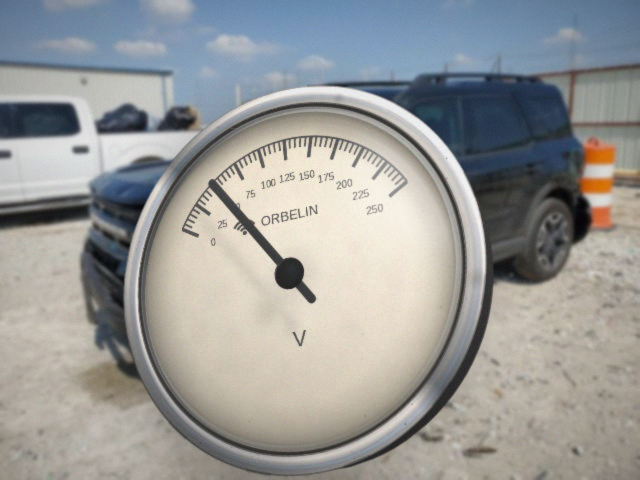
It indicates **50** V
